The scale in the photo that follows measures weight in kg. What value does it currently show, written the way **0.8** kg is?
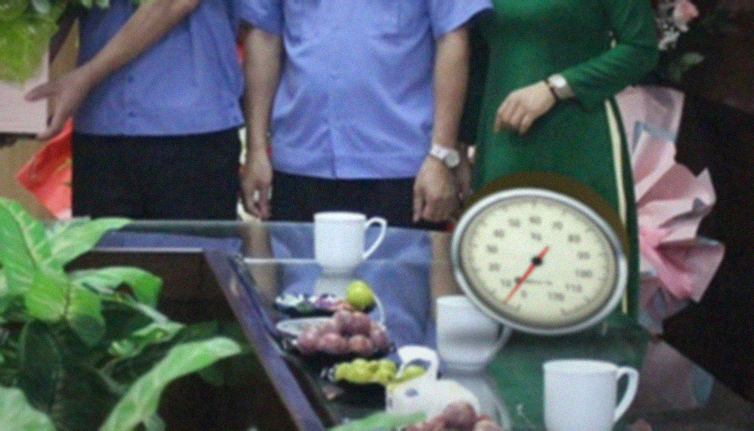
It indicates **5** kg
